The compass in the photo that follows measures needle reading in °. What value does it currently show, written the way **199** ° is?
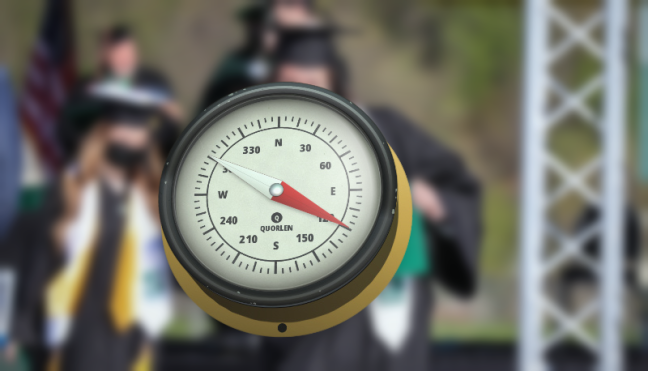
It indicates **120** °
